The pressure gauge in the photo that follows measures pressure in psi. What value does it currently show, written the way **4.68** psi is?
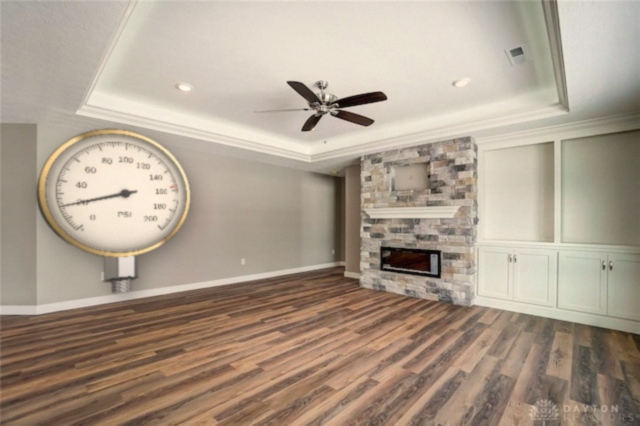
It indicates **20** psi
